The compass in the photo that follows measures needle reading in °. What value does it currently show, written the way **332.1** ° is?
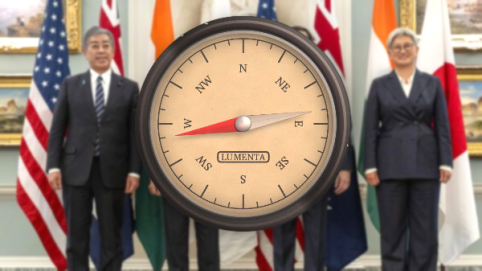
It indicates **260** °
